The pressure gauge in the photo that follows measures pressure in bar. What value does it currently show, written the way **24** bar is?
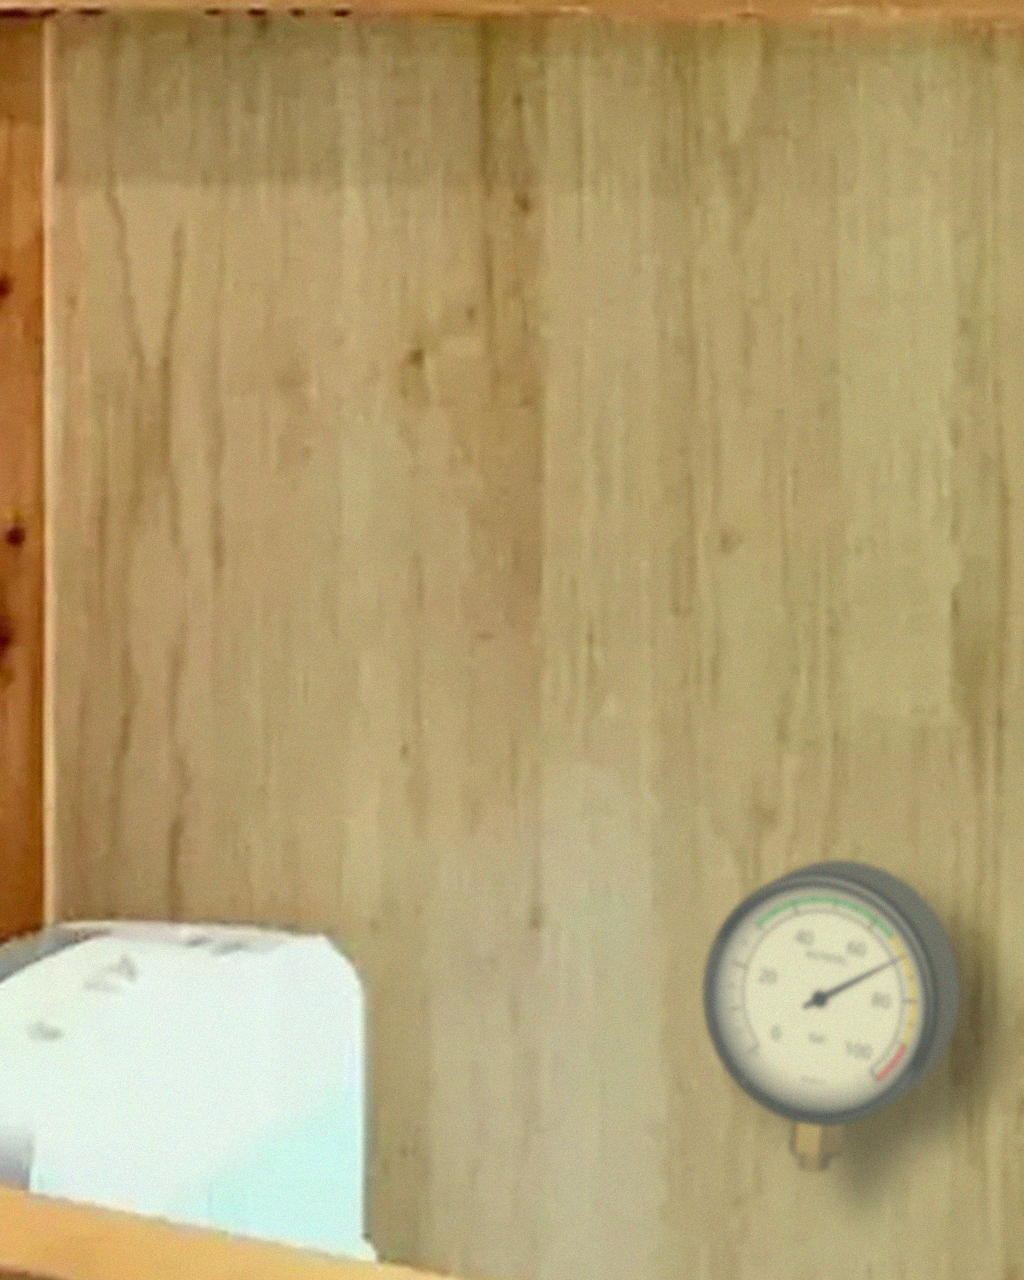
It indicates **70** bar
